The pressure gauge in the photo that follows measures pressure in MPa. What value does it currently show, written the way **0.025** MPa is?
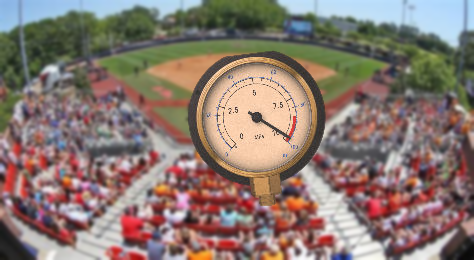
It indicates **9.75** MPa
